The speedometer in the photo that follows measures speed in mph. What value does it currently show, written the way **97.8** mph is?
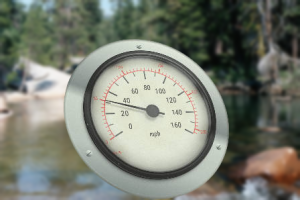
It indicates **30** mph
